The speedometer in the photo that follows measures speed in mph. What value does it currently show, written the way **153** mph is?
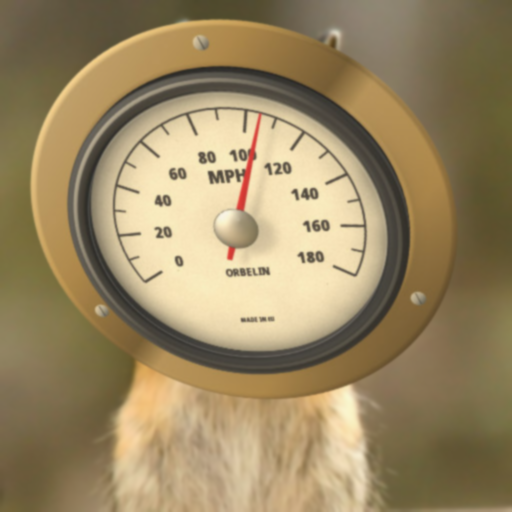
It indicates **105** mph
